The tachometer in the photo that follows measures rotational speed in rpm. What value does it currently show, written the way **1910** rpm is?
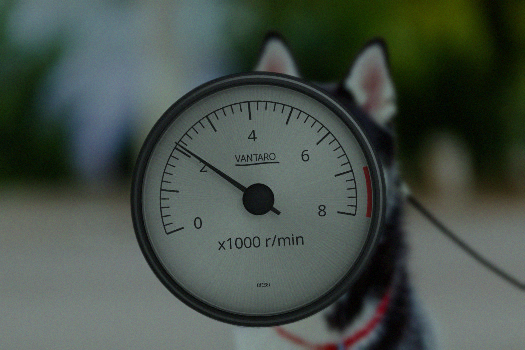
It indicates **2100** rpm
